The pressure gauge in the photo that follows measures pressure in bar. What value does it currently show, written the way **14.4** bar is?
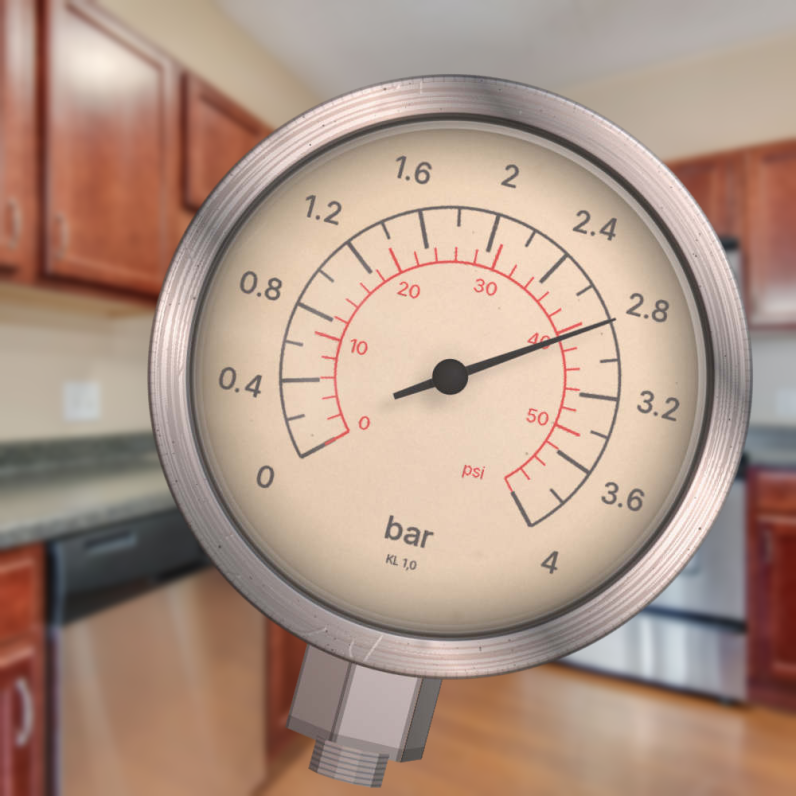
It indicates **2.8** bar
